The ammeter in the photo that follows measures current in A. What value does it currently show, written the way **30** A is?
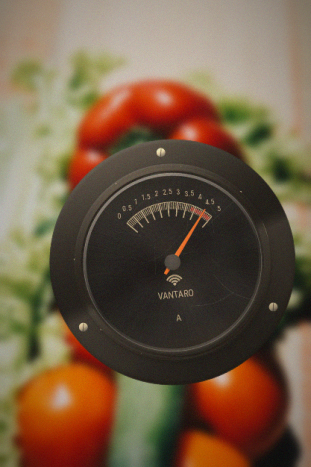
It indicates **4.5** A
